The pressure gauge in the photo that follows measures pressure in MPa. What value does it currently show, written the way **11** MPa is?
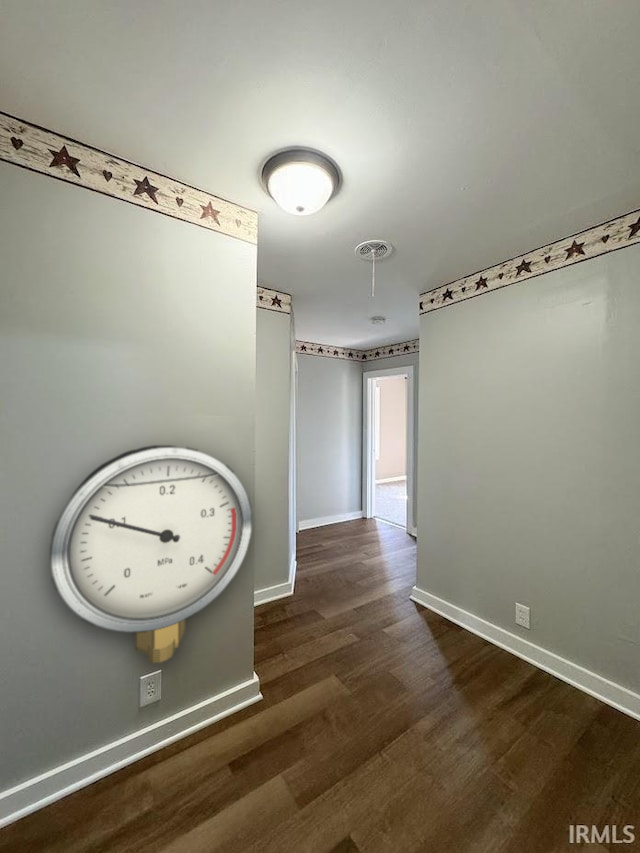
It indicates **0.1** MPa
